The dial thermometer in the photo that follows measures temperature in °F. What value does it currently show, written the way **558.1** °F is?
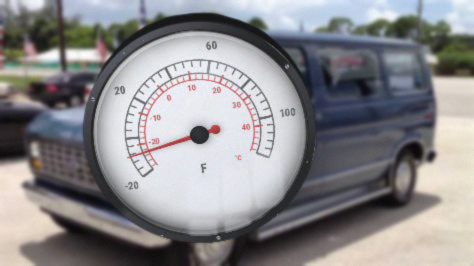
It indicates **-8** °F
